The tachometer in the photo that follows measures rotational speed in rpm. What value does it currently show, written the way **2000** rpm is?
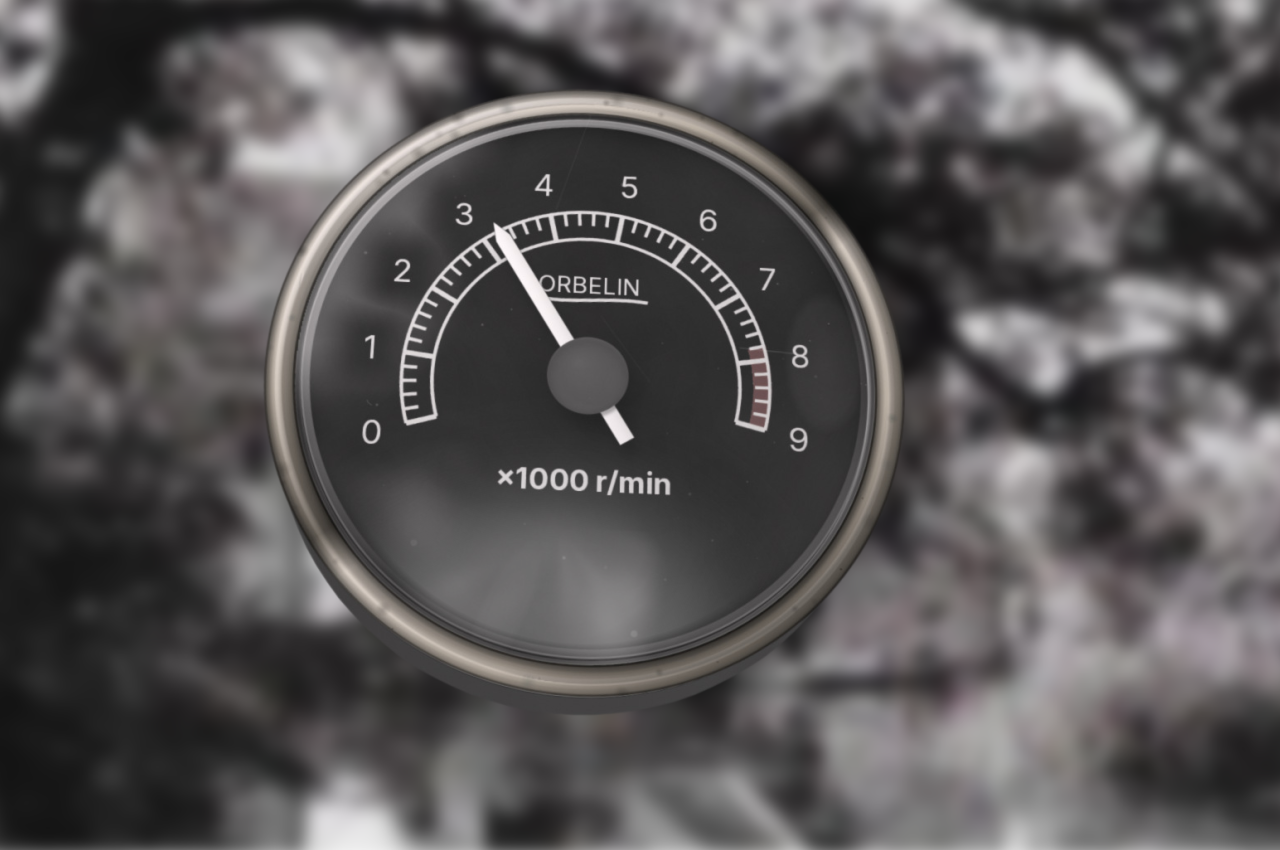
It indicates **3200** rpm
